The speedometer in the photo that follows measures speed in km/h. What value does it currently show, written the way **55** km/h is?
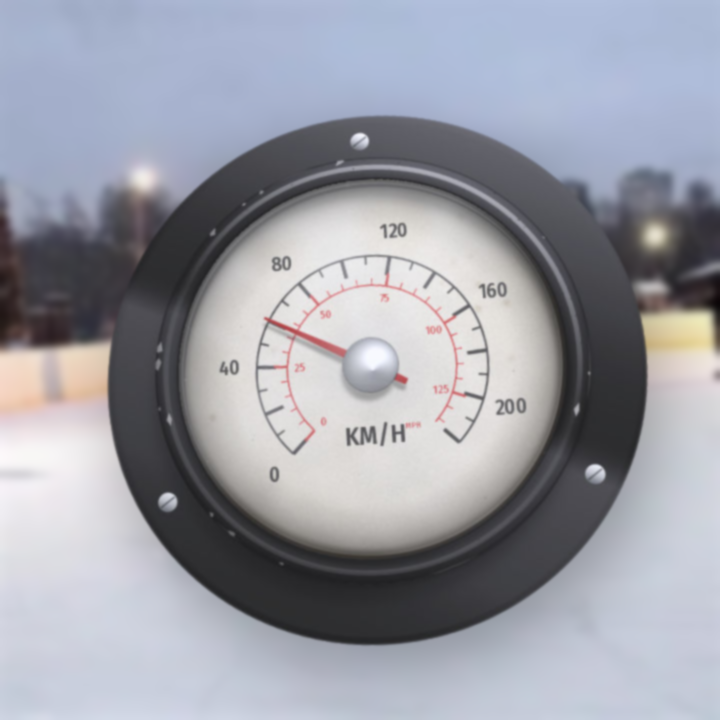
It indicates **60** km/h
